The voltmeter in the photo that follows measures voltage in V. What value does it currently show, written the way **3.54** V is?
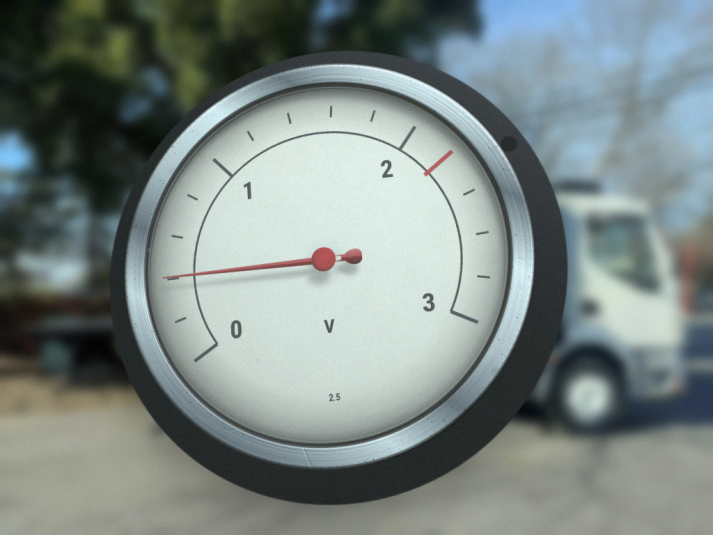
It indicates **0.4** V
